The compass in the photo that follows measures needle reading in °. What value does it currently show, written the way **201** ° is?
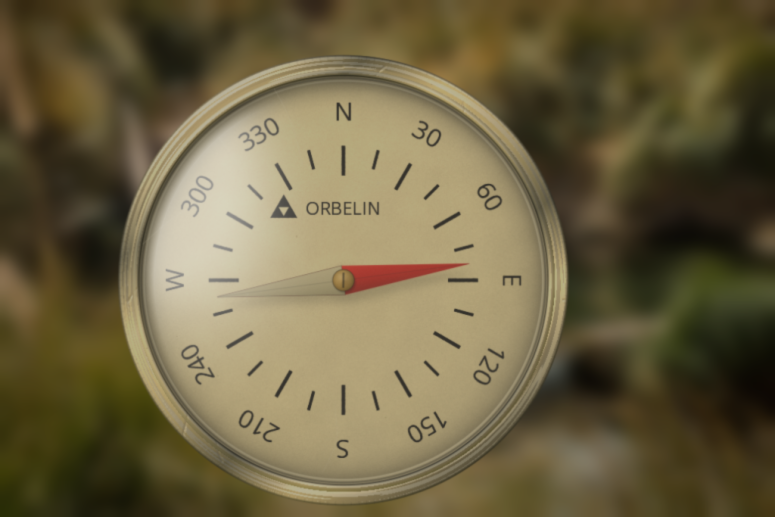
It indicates **82.5** °
